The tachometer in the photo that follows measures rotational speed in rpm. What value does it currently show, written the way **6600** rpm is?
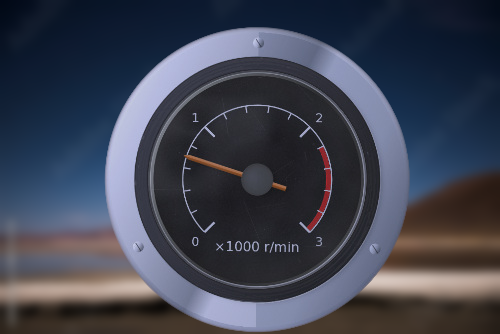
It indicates **700** rpm
